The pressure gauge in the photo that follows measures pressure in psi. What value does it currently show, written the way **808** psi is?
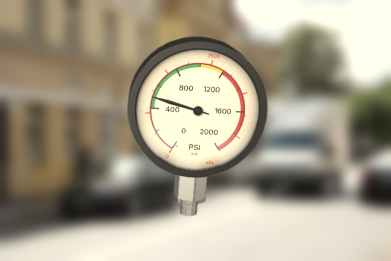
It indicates **500** psi
